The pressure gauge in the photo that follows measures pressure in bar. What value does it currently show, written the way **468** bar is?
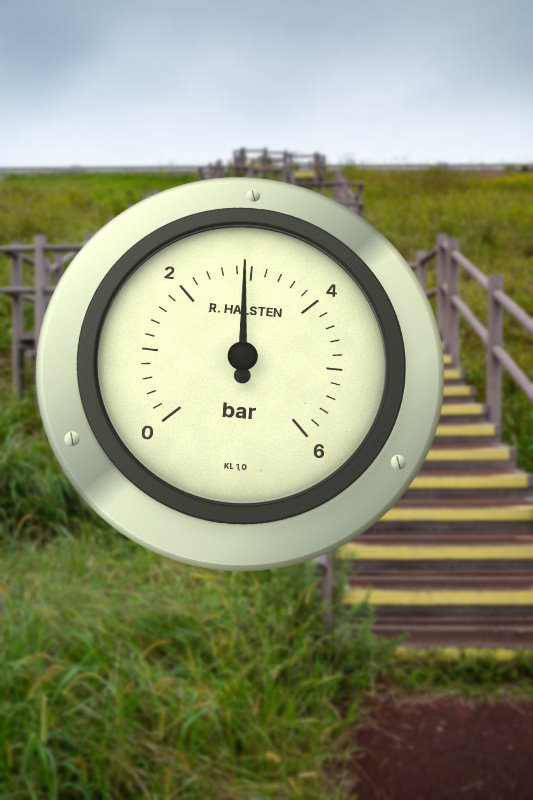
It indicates **2.9** bar
